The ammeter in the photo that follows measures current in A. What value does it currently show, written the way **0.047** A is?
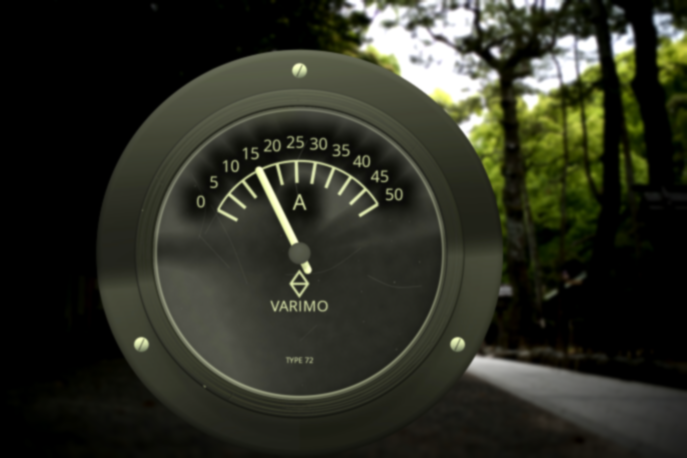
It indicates **15** A
